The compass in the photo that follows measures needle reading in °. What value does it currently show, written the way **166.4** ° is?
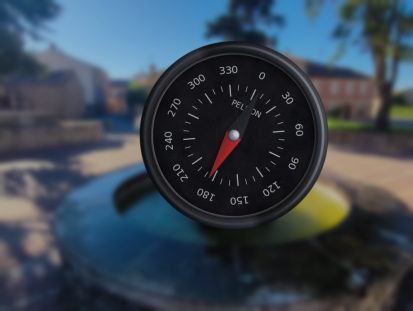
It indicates **185** °
